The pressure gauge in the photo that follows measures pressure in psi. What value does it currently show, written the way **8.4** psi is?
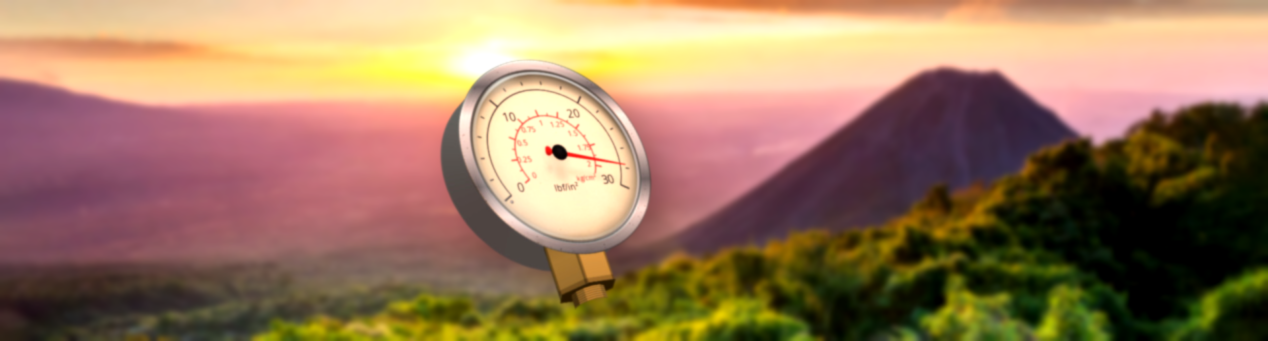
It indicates **28** psi
